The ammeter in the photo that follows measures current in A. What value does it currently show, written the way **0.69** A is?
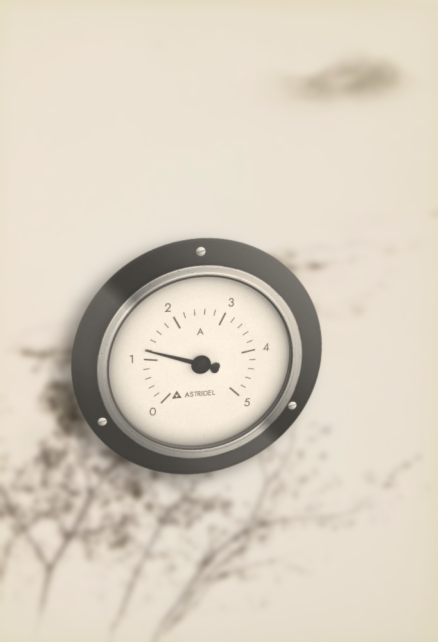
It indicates **1.2** A
